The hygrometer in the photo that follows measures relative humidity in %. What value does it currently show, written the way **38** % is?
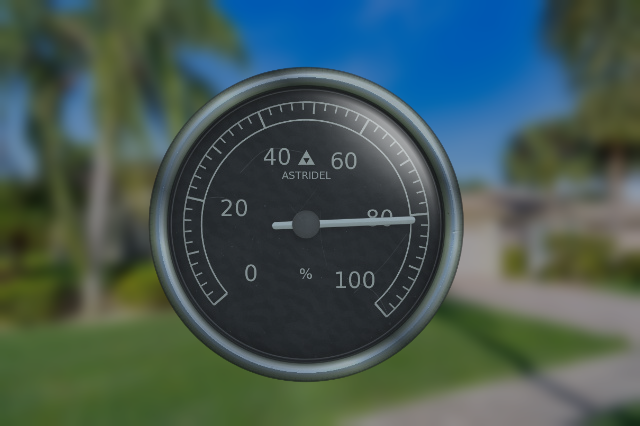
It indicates **81** %
